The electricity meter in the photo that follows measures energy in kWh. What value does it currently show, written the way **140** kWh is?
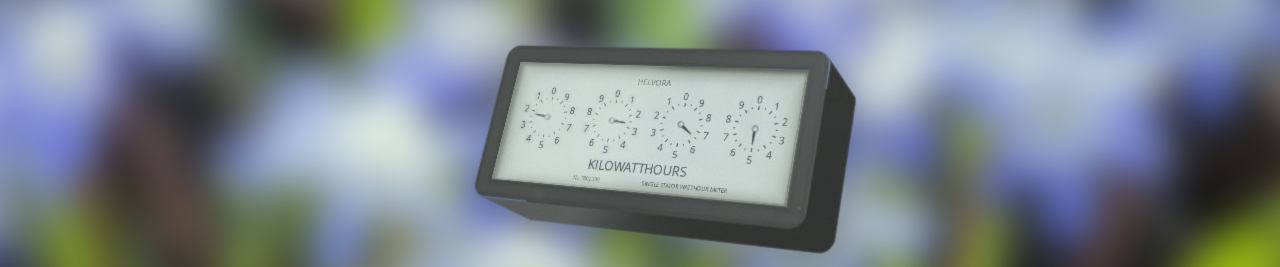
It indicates **2265** kWh
